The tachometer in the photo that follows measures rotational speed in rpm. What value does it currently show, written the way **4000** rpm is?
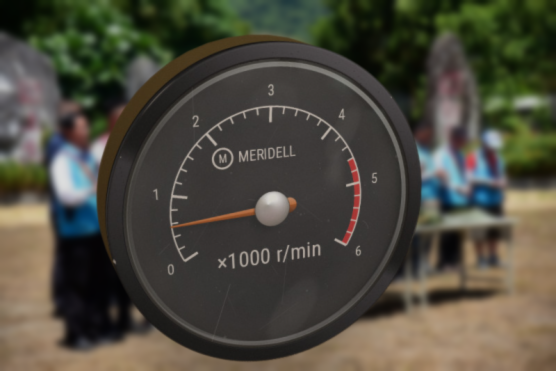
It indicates **600** rpm
